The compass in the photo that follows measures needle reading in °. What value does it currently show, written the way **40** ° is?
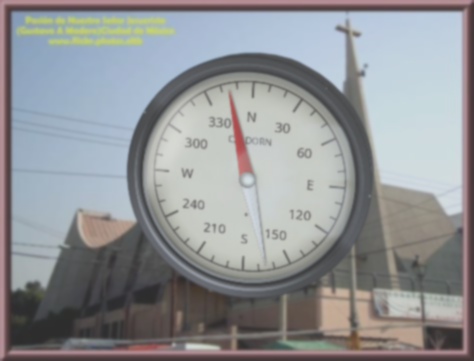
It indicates **345** °
